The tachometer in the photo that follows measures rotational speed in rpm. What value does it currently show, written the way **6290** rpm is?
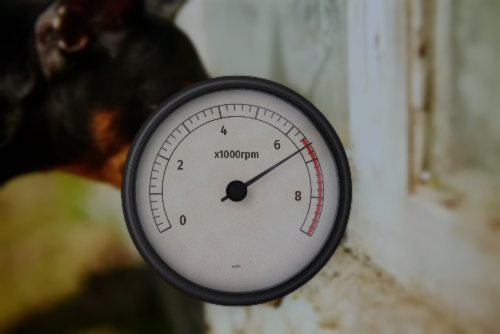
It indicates **6600** rpm
